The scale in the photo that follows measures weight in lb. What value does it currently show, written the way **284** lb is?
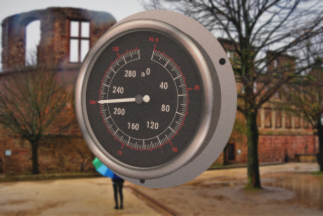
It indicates **220** lb
